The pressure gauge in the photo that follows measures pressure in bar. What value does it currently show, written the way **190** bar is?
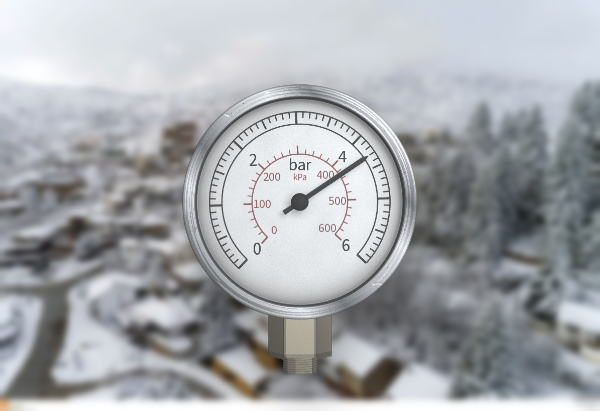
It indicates **4.3** bar
